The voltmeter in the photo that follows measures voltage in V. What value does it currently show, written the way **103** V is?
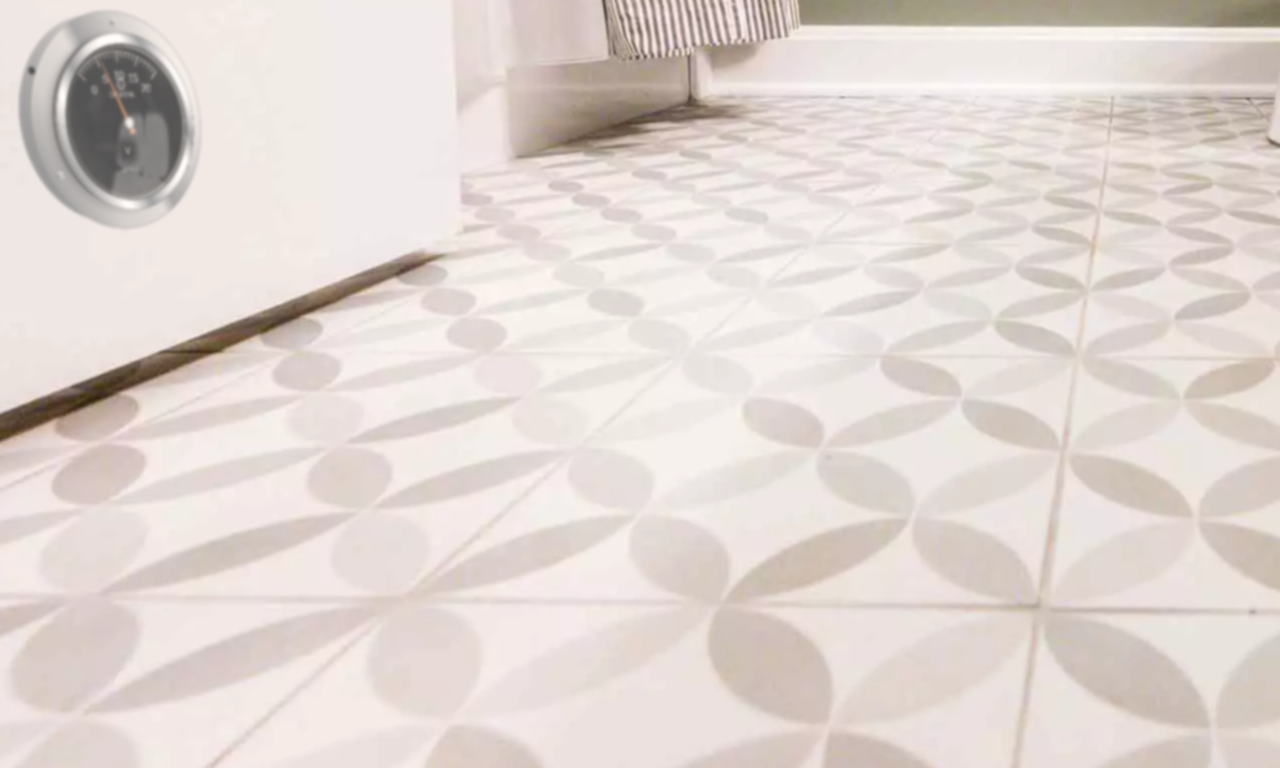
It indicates **5** V
